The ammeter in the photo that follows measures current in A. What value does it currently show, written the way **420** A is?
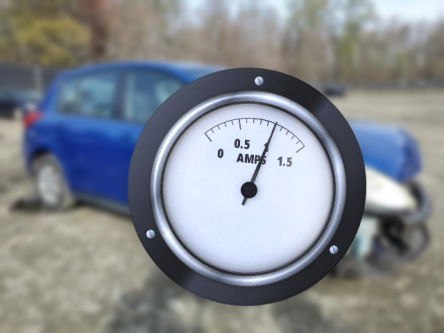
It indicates **1** A
